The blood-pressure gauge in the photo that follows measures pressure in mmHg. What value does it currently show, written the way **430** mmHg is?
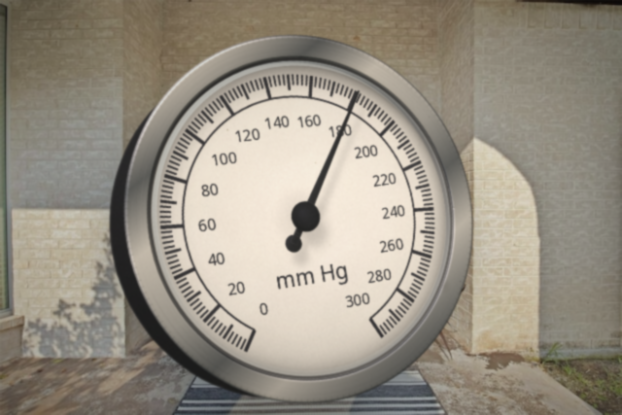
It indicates **180** mmHg
